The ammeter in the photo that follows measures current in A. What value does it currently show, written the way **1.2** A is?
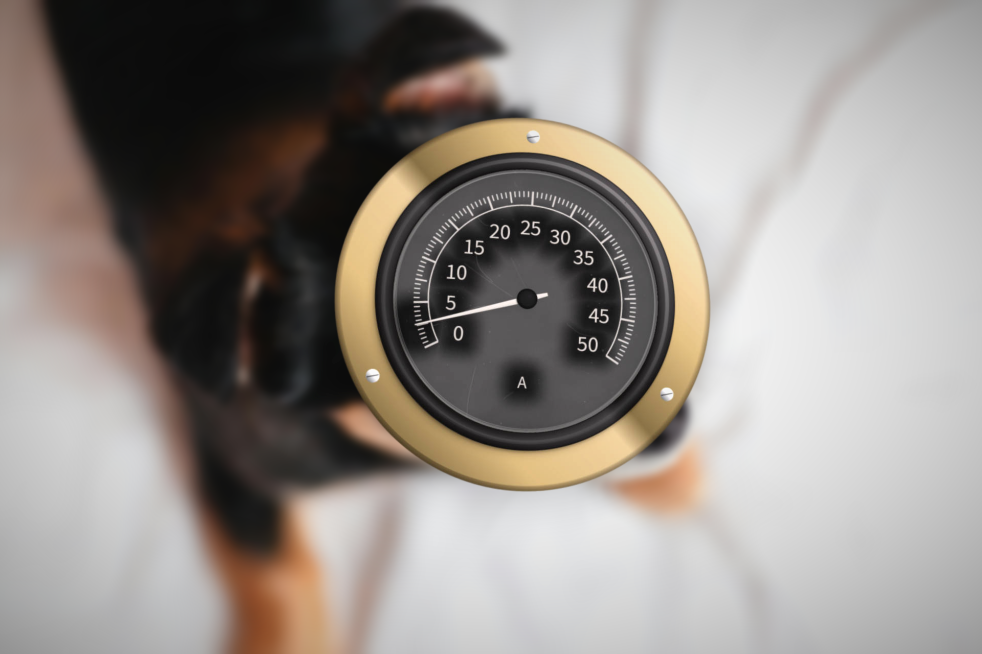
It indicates **2.5** A
